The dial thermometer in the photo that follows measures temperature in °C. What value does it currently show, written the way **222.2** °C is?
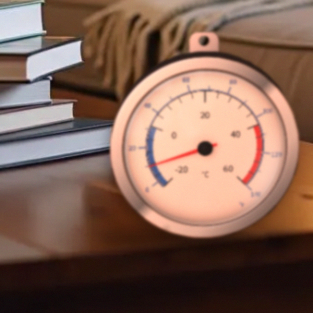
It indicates **-12** °C
